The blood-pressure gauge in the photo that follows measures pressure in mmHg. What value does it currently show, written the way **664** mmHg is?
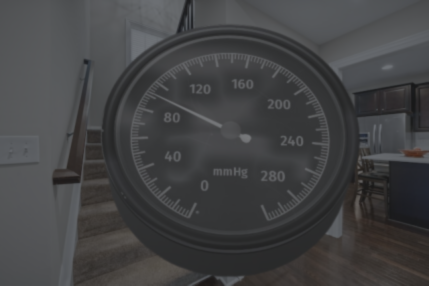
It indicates **90** mmHg
